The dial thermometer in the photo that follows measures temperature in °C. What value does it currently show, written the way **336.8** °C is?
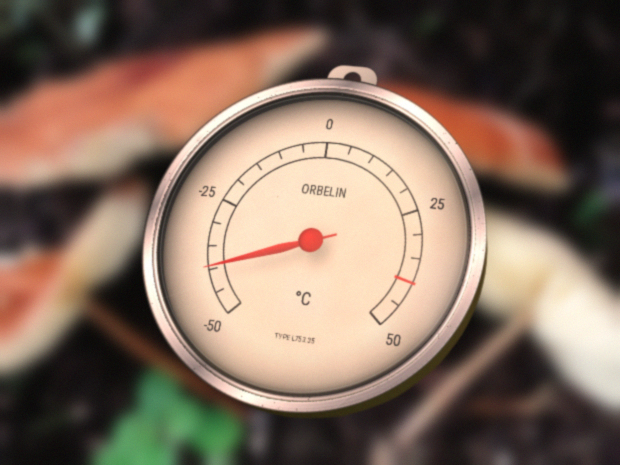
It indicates **-40** °C
